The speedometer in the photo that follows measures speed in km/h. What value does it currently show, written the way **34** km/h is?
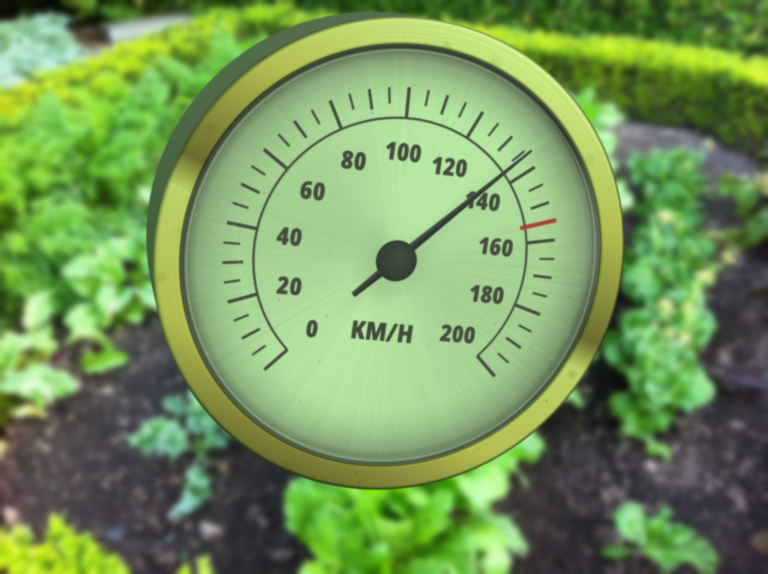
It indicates **135** km/h
